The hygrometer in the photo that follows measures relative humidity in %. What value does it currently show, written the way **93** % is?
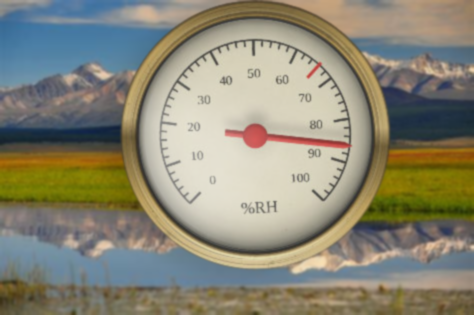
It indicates **86** %
